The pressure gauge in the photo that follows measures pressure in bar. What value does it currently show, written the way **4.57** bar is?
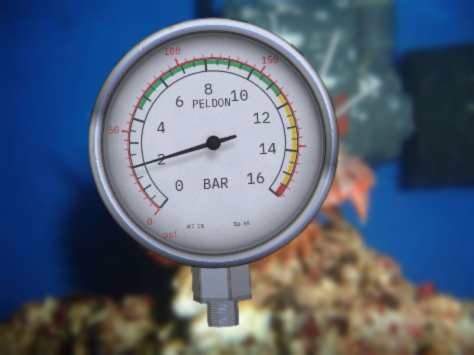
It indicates **2** bar
